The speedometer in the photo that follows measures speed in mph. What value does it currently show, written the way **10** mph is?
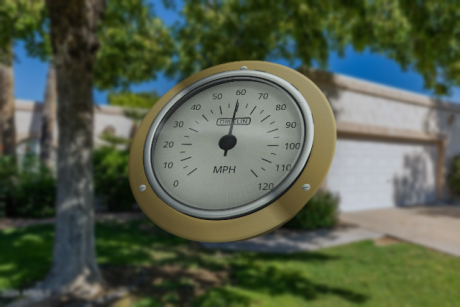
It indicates **60** mph
